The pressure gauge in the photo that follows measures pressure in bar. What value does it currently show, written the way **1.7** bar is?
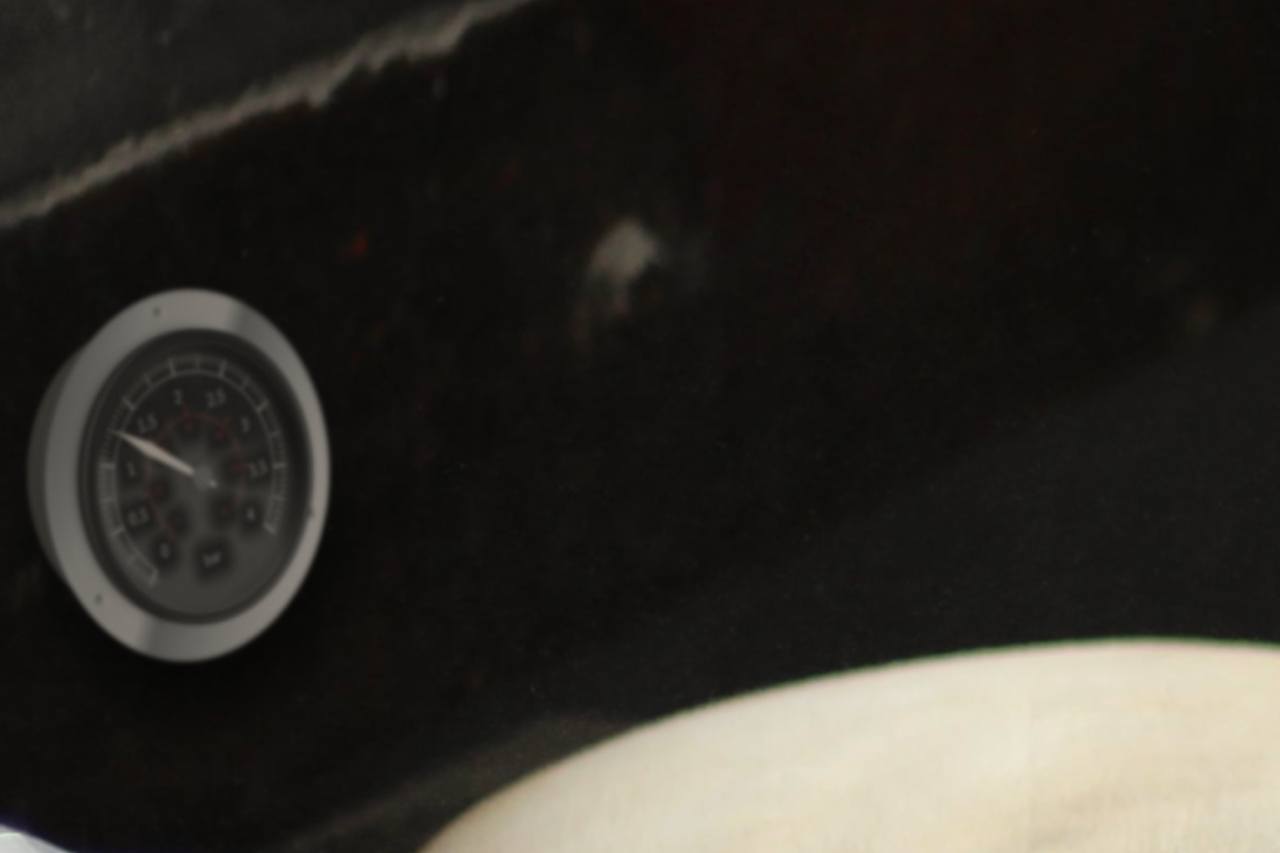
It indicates **1.25** bar
